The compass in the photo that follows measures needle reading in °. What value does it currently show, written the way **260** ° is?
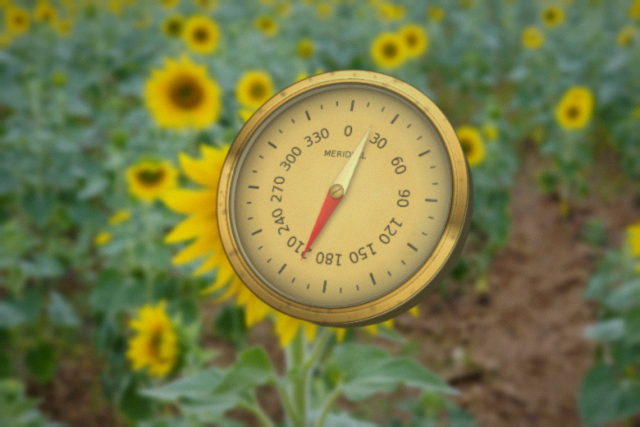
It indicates **200** °
